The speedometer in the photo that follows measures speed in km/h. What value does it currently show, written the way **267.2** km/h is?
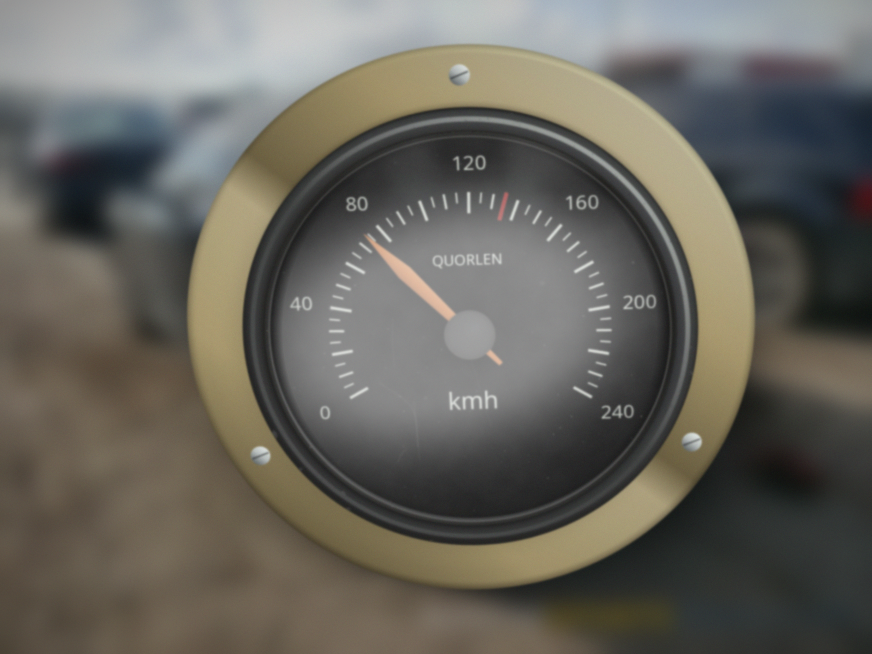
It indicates **75** km/h
